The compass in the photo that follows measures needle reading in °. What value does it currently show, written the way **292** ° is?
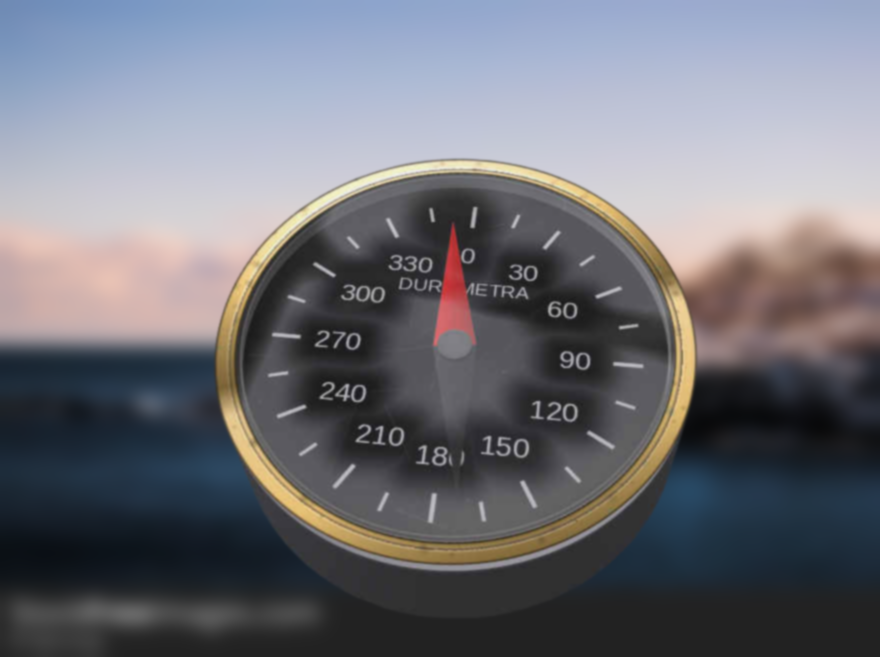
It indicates **352.5** °
